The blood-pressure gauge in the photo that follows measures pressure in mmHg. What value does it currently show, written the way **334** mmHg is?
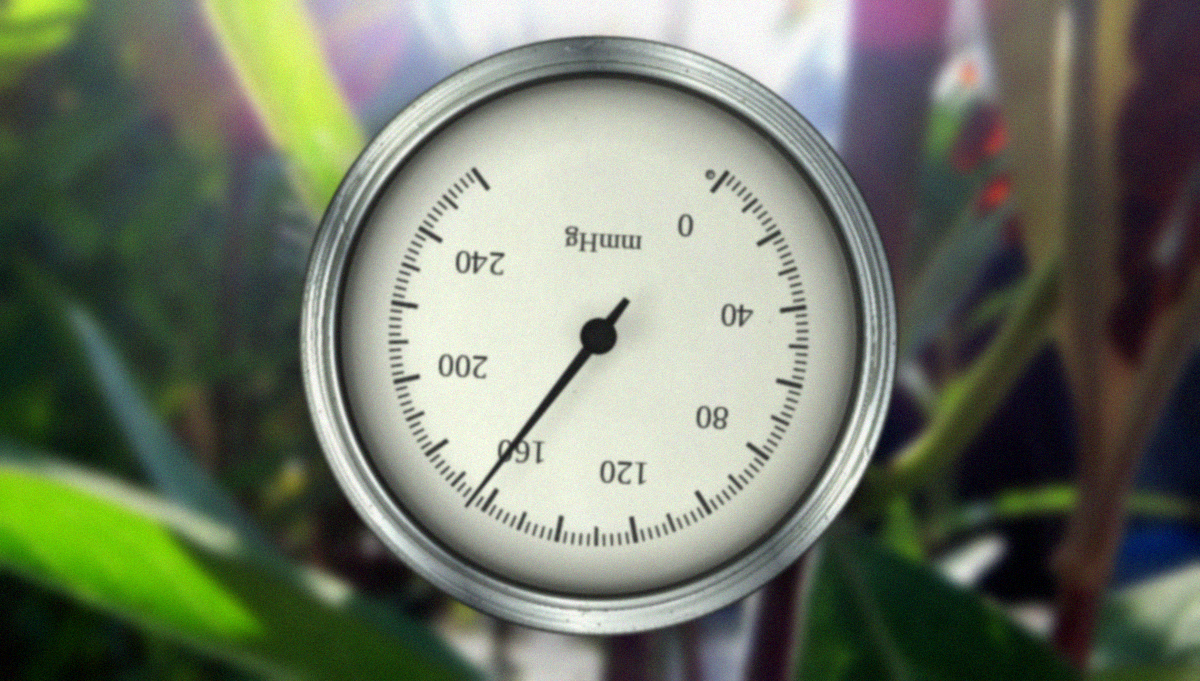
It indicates **164** mmHg
